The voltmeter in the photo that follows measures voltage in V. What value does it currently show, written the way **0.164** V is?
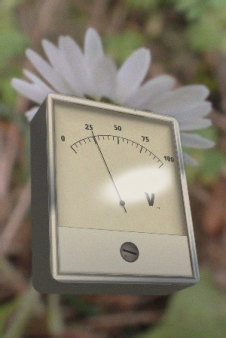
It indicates **25** V
